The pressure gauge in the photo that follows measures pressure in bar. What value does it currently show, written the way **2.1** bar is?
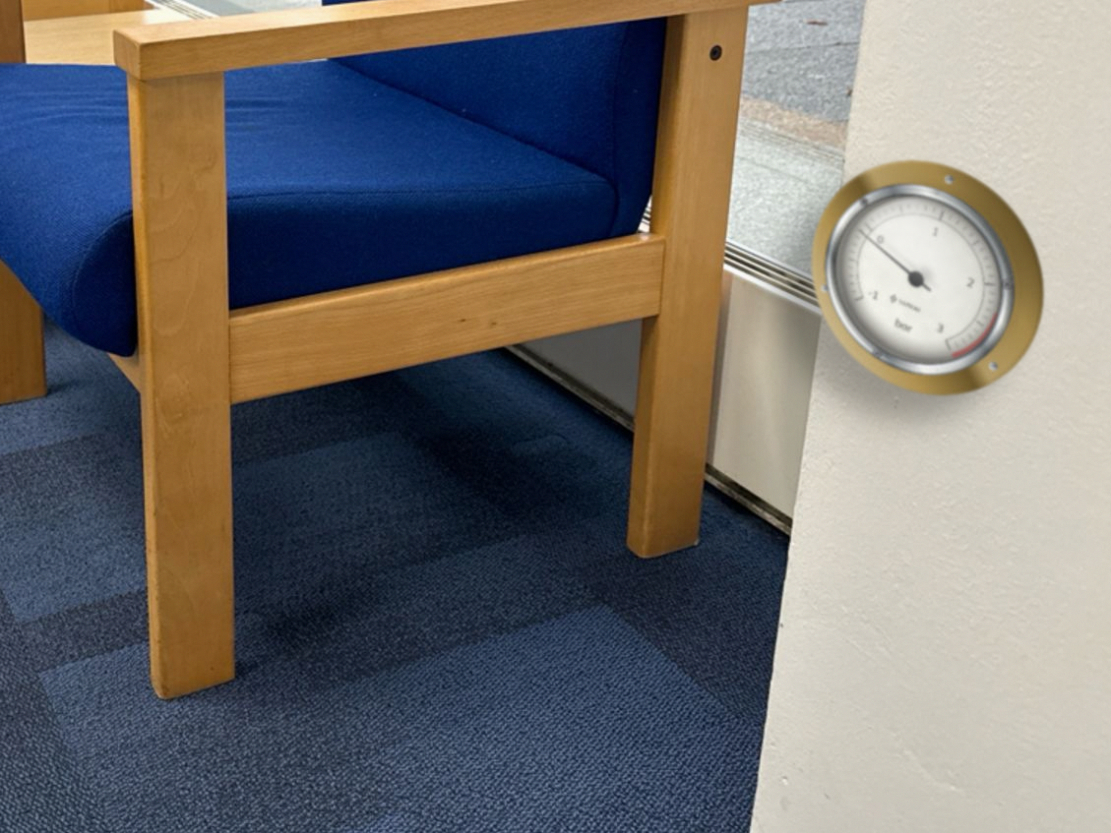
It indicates **-0.1** bar
